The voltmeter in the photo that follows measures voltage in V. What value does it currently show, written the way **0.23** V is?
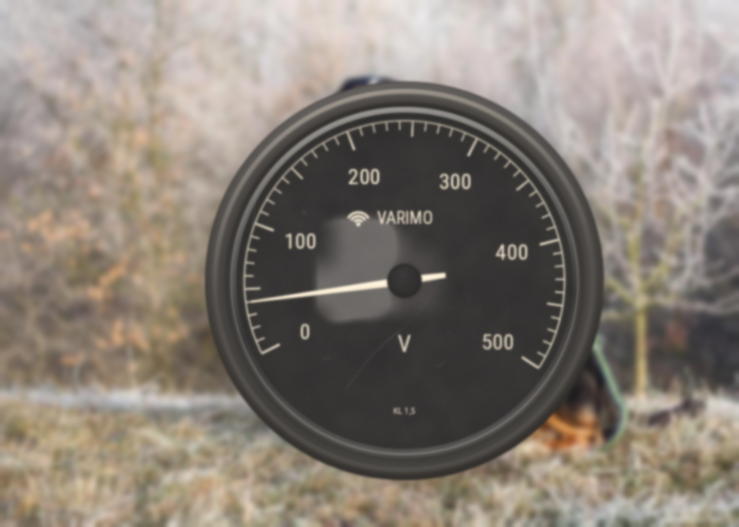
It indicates **40** V
